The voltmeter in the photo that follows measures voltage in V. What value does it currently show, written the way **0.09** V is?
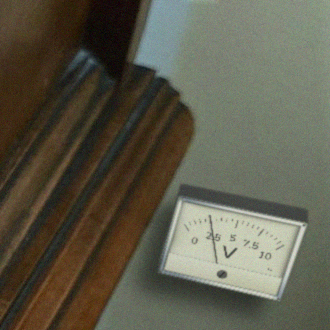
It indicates **2.5** V
